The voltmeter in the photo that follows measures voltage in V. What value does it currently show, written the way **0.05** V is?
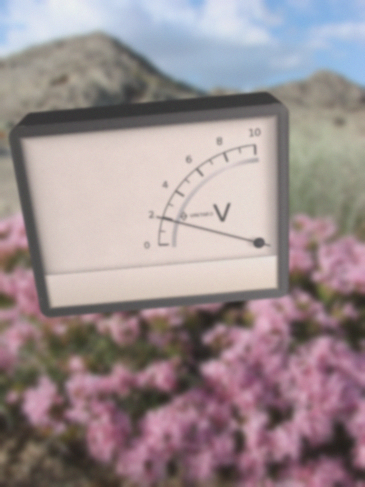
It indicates **2** V
